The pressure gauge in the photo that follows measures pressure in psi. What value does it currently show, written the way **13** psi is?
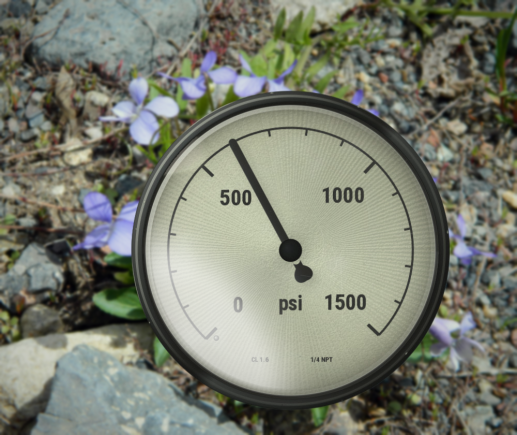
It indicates **600** psi
